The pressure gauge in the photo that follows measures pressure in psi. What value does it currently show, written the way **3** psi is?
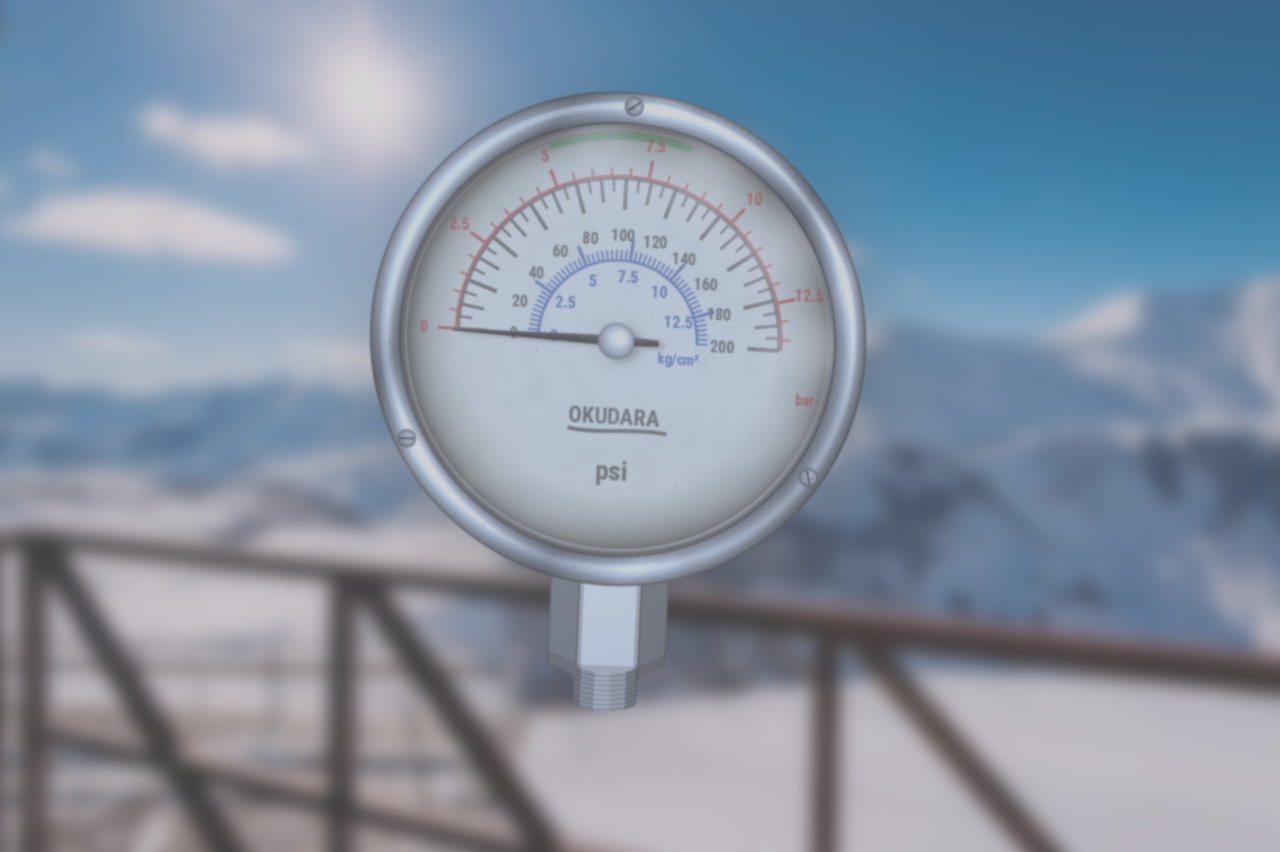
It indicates **0** psi
